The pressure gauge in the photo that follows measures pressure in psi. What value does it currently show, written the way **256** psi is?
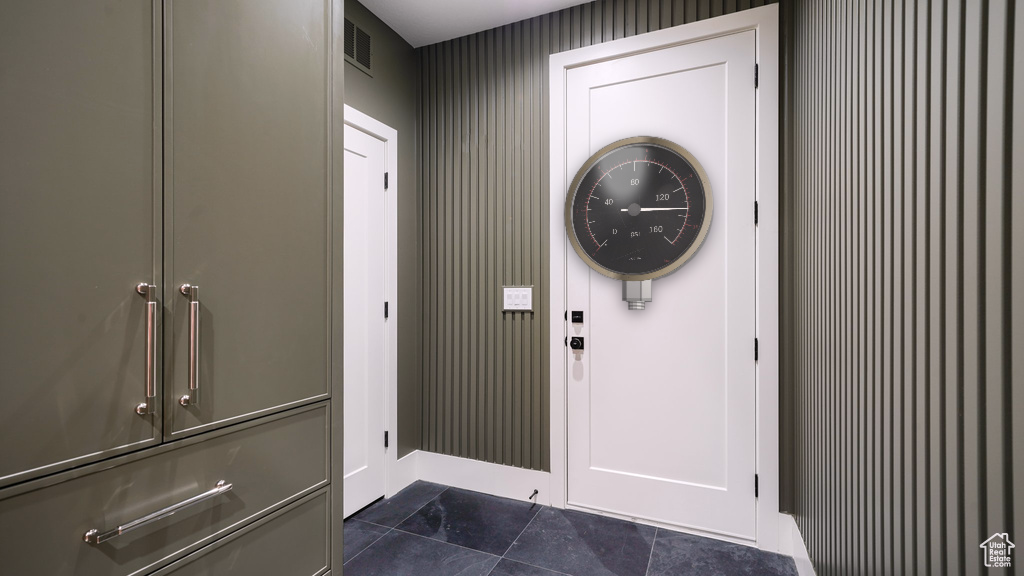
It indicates **135** psi
